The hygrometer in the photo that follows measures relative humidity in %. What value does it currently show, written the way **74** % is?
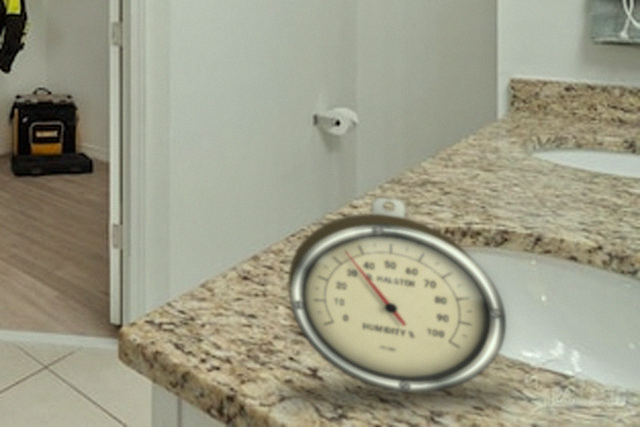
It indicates **35** %
